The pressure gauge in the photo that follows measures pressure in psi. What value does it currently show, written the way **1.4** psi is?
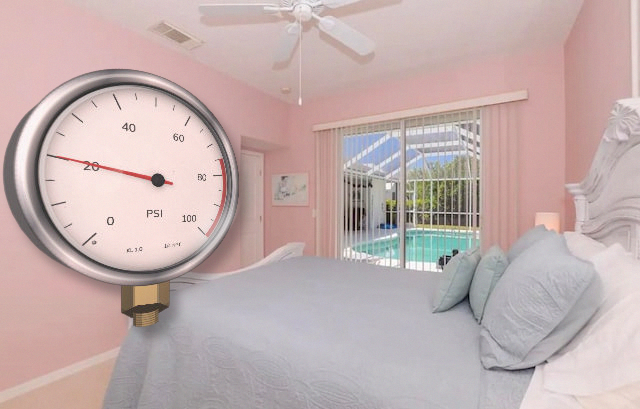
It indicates **20** psi
